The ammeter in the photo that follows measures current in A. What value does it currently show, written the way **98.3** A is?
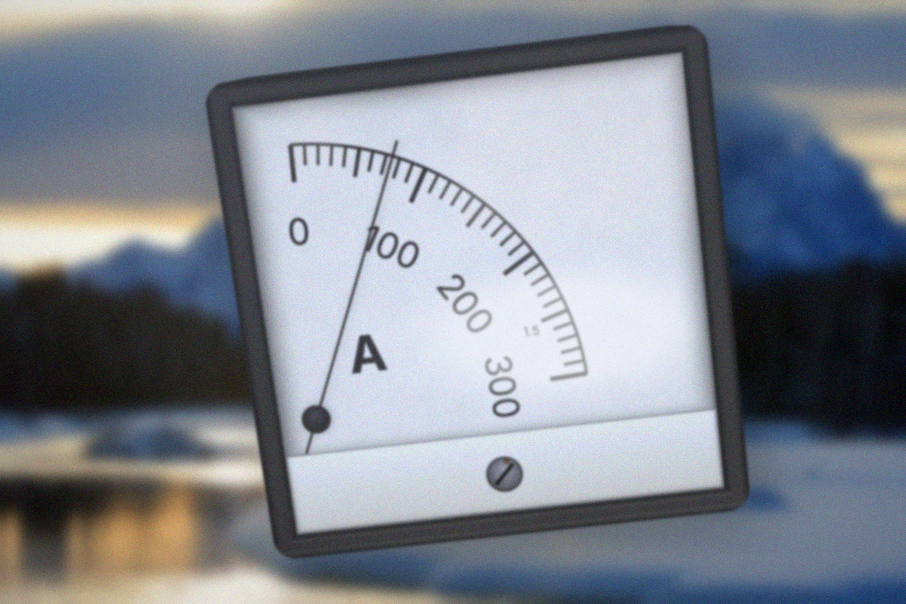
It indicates **75** A
